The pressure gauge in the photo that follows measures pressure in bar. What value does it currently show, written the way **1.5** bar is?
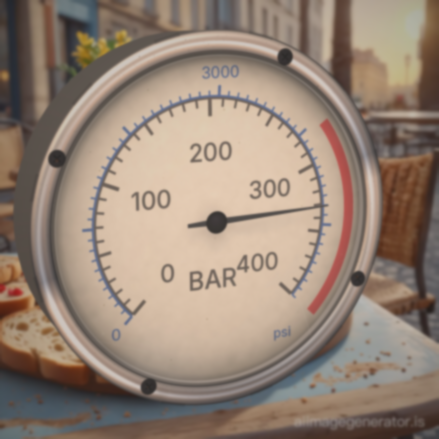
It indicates **330** bar
